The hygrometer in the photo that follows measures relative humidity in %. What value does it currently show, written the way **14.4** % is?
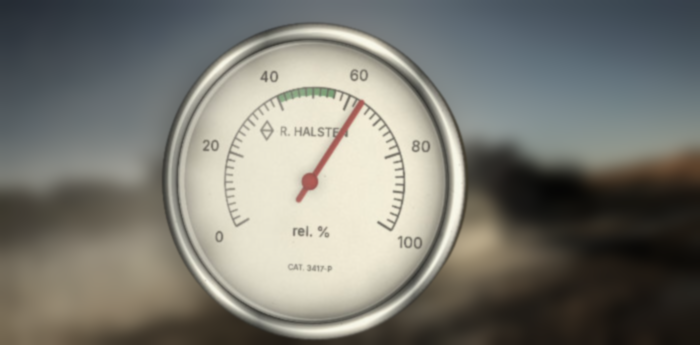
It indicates **64** %
